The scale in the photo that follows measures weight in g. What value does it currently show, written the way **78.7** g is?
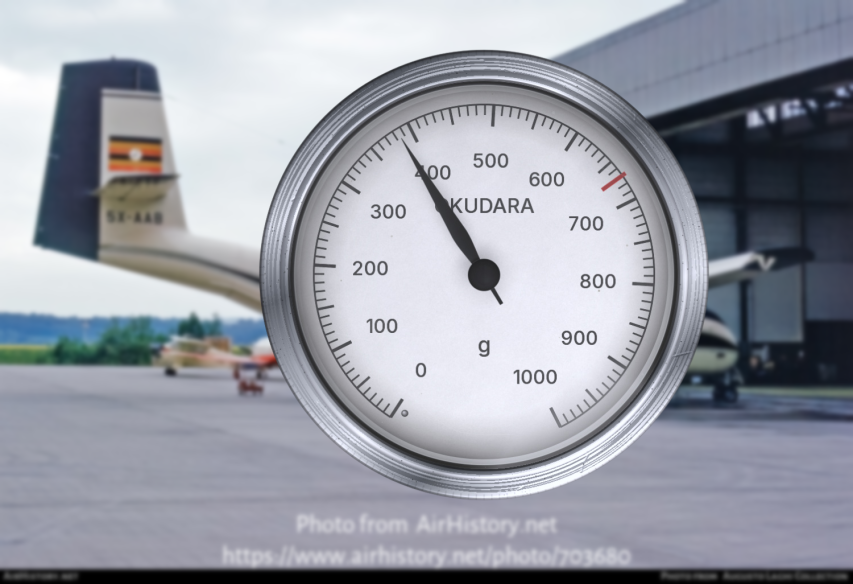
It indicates **385** g
